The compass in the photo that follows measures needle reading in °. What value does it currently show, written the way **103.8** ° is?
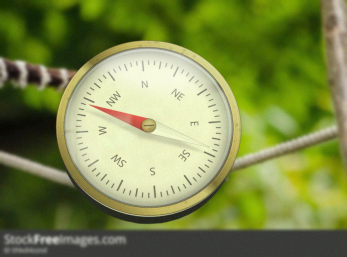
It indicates **295** °
